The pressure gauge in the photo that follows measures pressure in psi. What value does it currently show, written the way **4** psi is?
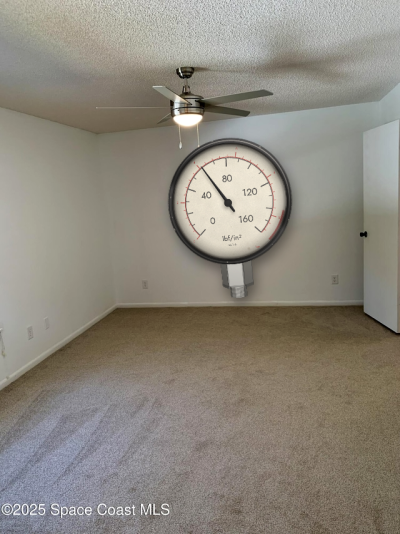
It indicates **60** psi
